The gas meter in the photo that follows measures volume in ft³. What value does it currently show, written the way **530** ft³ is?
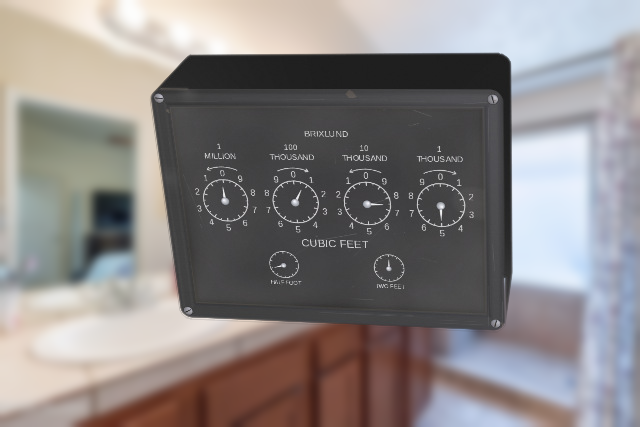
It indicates **7500** ft³
